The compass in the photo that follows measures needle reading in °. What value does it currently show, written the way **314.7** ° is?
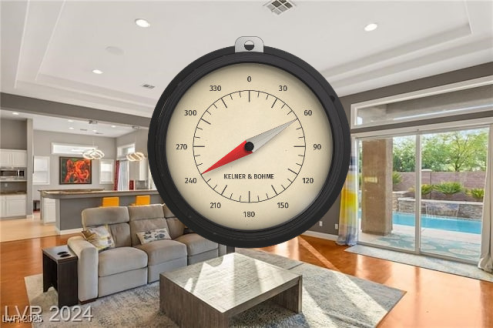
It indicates **240** °
